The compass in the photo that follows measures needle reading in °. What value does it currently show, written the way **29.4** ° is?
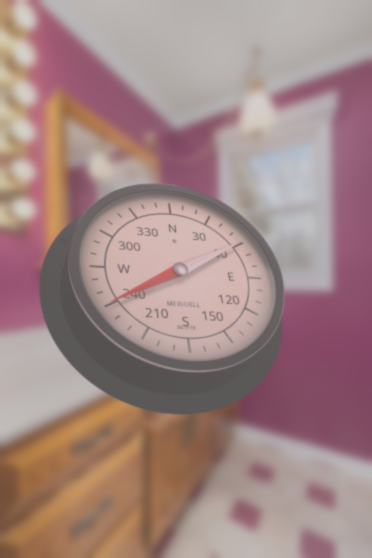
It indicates **240** °
